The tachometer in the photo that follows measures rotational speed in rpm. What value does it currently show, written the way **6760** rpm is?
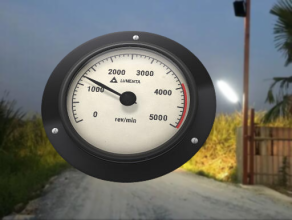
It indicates **1200** rpm
